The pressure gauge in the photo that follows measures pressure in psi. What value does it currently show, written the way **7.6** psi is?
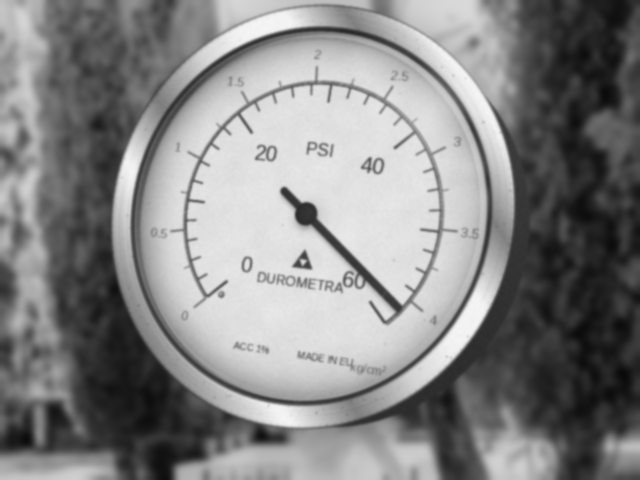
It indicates **58** psi
